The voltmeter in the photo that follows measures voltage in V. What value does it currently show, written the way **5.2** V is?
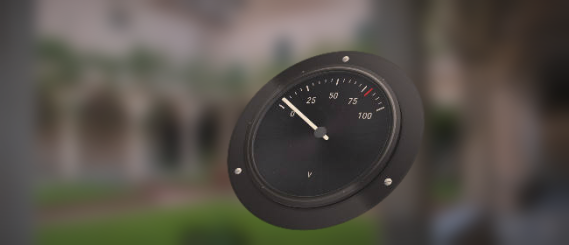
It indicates **5** V
